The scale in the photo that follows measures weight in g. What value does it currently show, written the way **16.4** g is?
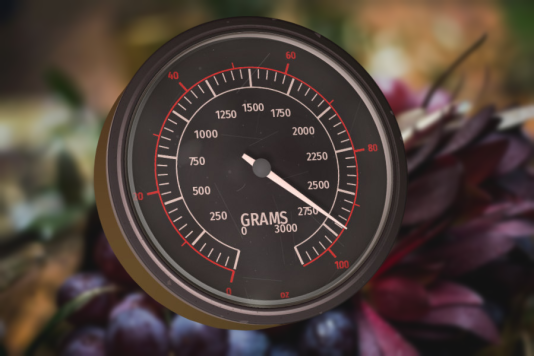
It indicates **2700** g
